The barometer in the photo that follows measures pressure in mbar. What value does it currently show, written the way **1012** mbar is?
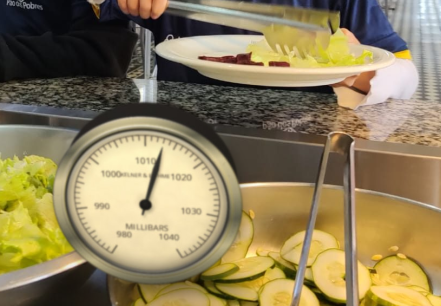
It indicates **1013** mbar
